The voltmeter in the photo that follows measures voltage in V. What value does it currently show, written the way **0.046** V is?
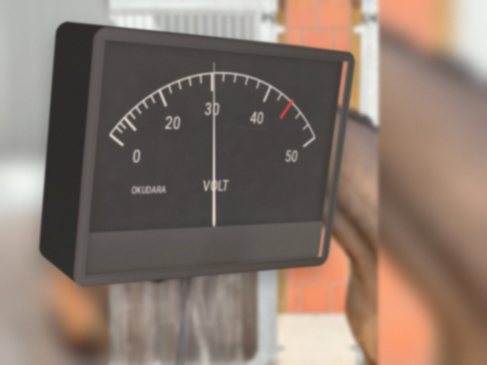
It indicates **30** V
